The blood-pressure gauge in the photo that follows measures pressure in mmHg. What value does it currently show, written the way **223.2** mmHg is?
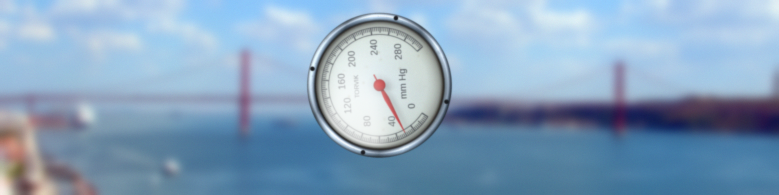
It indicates **30** mmHg
